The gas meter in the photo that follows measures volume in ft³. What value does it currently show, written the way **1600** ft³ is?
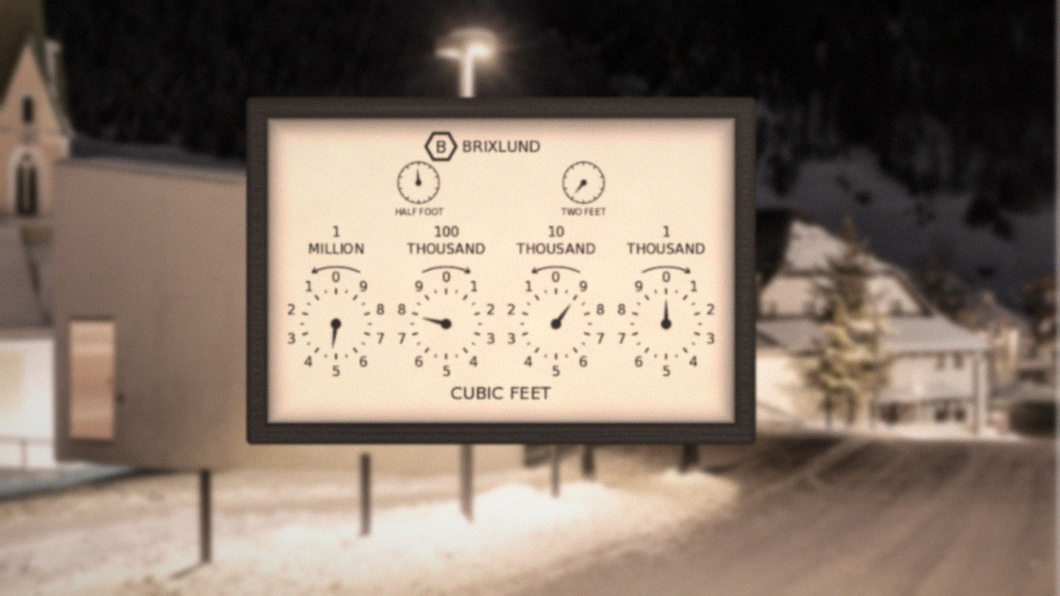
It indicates **479000** ft³
